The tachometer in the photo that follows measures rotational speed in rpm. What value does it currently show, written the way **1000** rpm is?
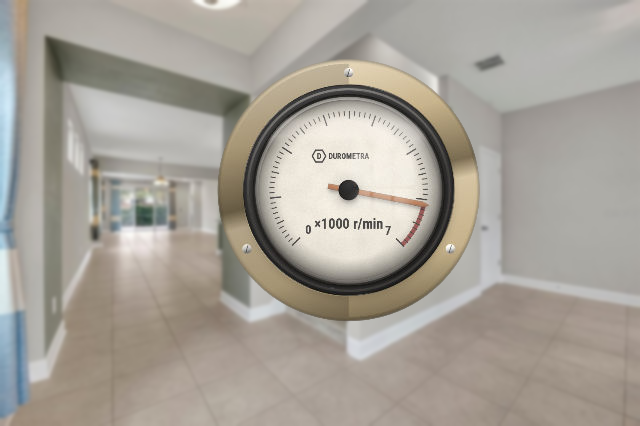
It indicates **6100** rpm
